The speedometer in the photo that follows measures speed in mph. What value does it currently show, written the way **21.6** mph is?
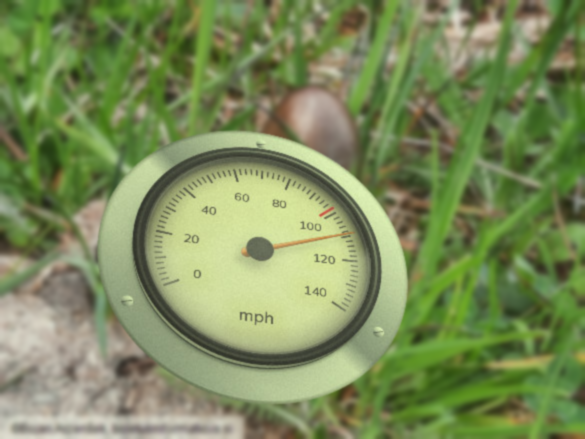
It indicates **110** mph
